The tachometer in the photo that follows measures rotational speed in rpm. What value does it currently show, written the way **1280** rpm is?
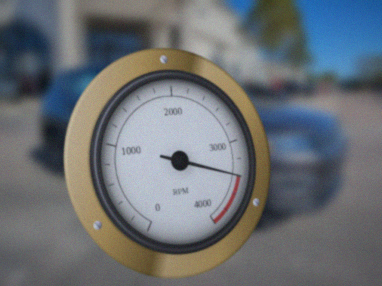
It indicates **3400** rpm
